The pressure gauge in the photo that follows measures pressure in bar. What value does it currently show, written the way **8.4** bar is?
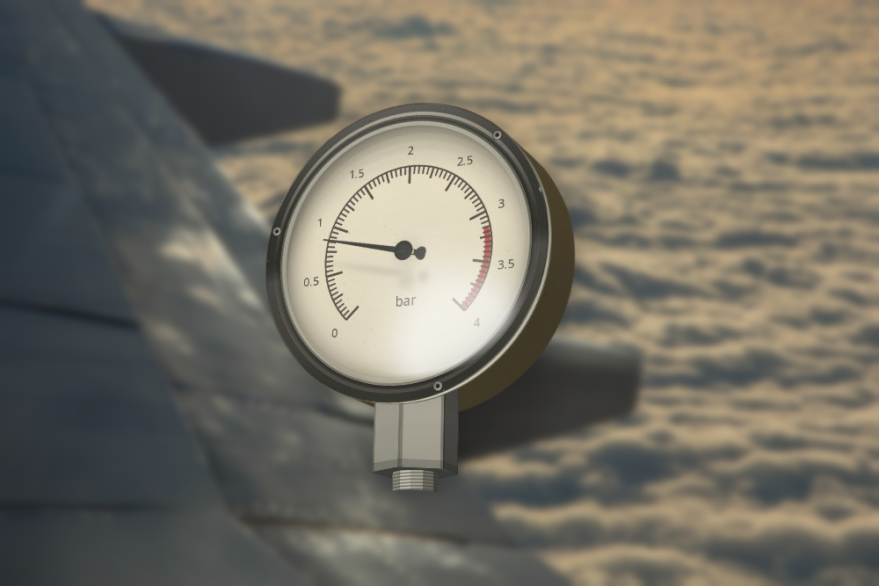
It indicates **0.85** bar
